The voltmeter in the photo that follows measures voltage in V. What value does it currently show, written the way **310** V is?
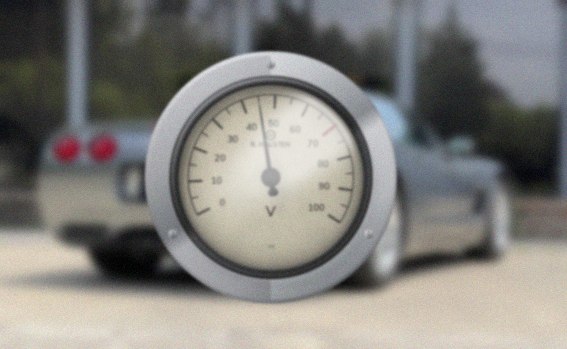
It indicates **45** V
